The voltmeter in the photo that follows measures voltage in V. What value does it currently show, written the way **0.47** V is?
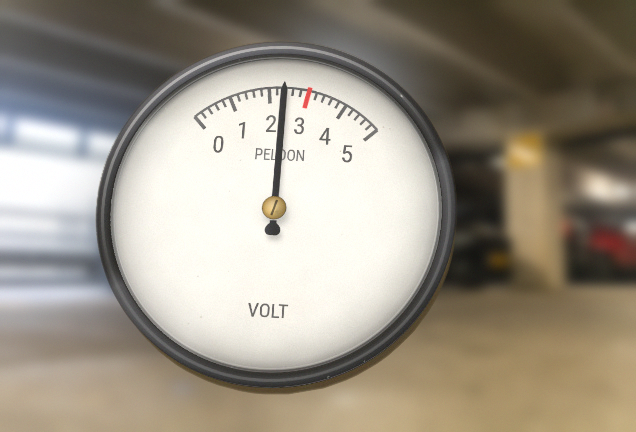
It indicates **2.4** V
